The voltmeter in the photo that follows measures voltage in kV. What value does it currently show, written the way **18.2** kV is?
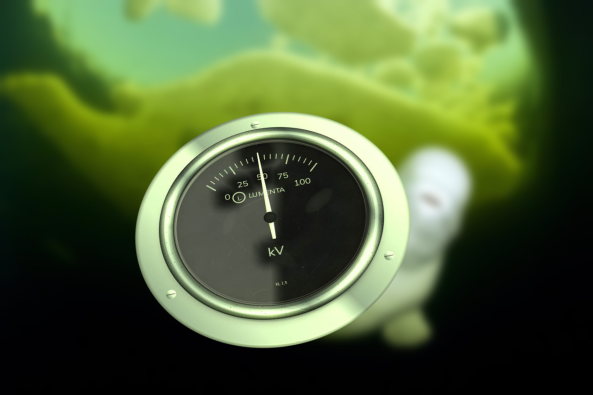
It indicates **50** kV
